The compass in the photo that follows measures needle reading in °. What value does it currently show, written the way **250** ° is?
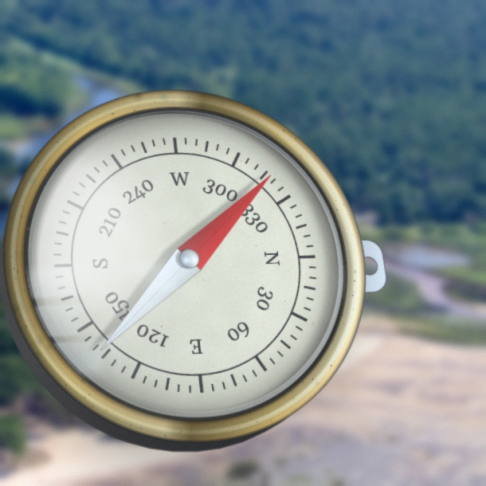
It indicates **317.5** °
